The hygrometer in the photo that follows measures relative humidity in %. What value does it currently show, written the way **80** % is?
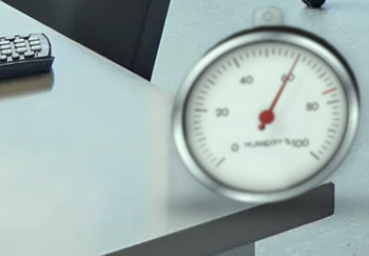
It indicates **60** %
